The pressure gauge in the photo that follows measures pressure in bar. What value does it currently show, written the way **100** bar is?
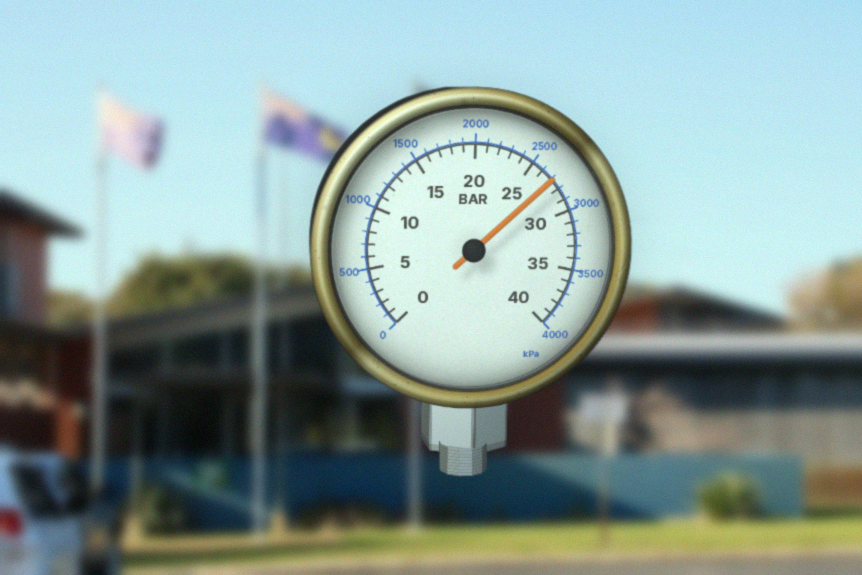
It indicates **27** bar
